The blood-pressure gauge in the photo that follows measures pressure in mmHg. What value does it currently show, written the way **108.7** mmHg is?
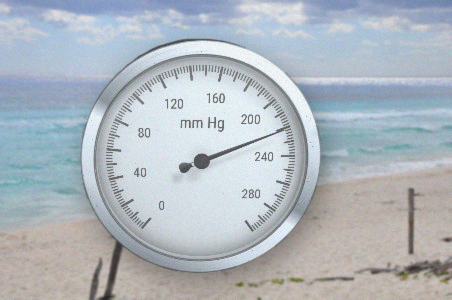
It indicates **220** mmHg
